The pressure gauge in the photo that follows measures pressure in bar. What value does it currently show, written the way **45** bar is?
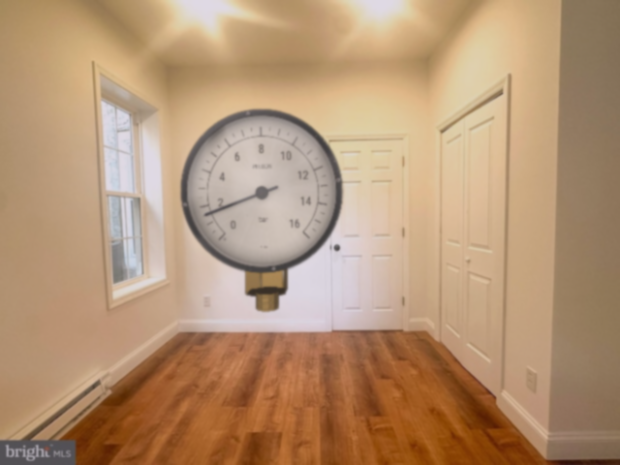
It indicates **1.5** bar
